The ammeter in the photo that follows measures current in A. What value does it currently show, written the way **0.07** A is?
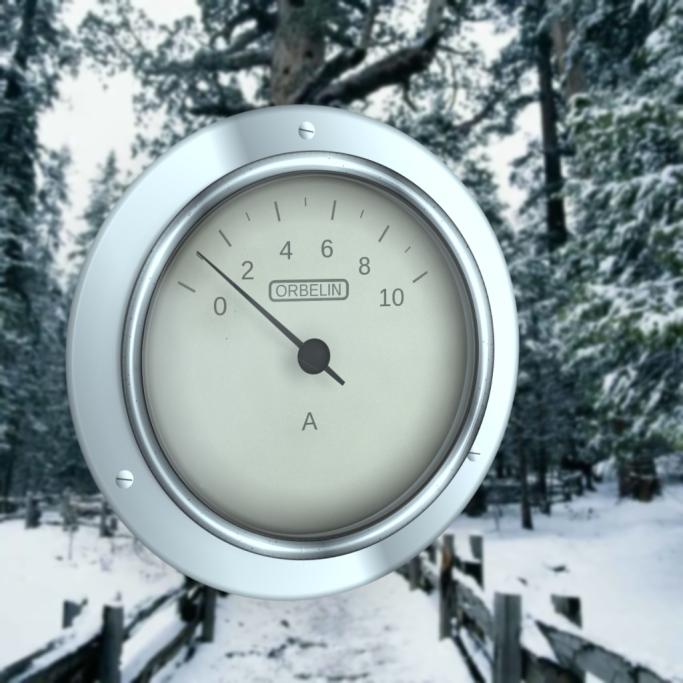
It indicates **1** A
